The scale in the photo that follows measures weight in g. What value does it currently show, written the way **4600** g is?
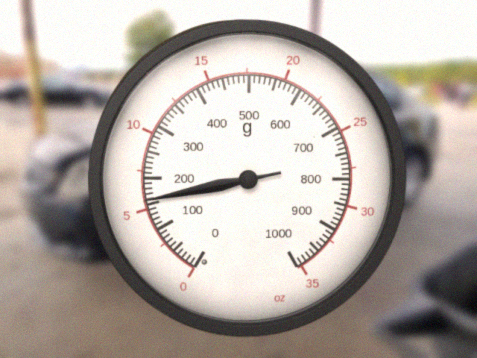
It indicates **160** g
